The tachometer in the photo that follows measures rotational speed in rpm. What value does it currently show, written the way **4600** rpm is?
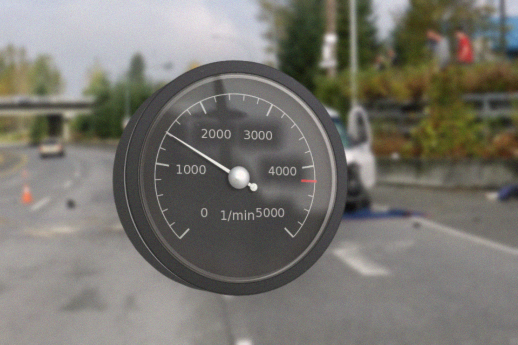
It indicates **1400** rpm
